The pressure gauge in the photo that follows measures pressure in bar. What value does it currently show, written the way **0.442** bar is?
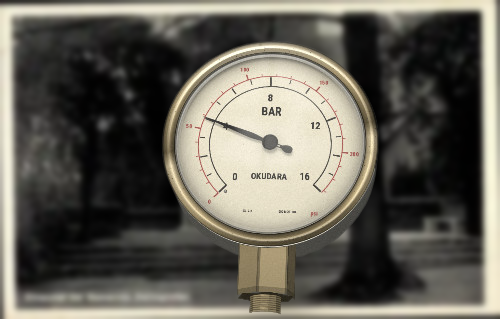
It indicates **4** bar
